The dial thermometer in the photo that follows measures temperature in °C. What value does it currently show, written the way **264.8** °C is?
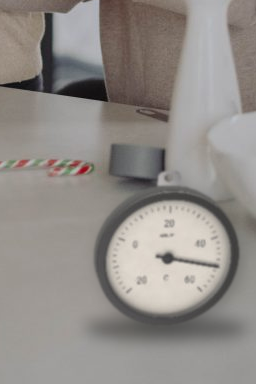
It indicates **50** °C
